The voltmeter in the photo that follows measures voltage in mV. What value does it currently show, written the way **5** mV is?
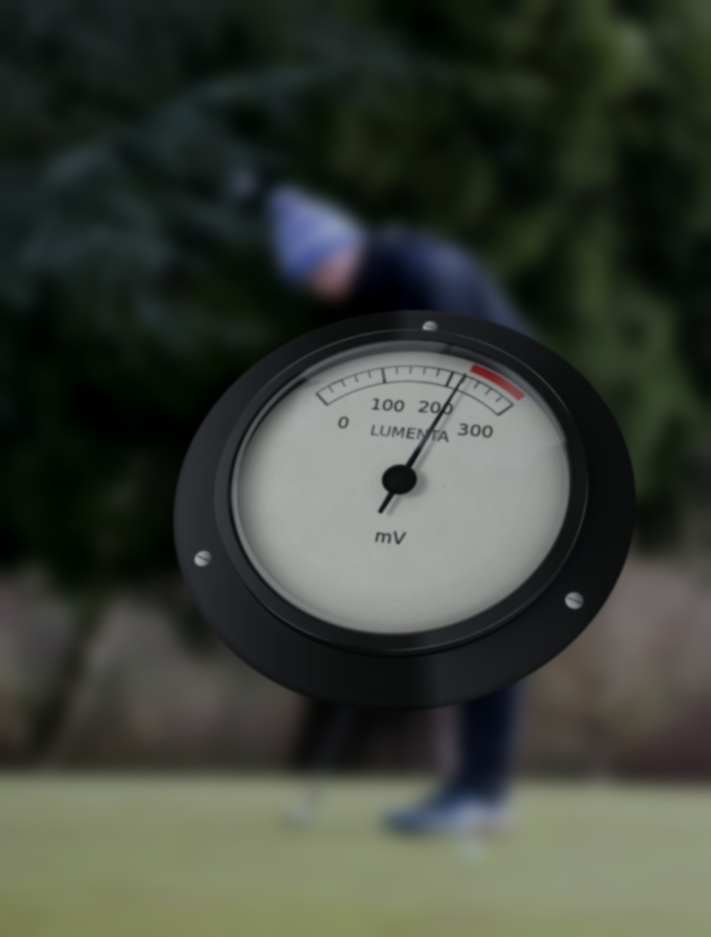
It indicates **220** mV
